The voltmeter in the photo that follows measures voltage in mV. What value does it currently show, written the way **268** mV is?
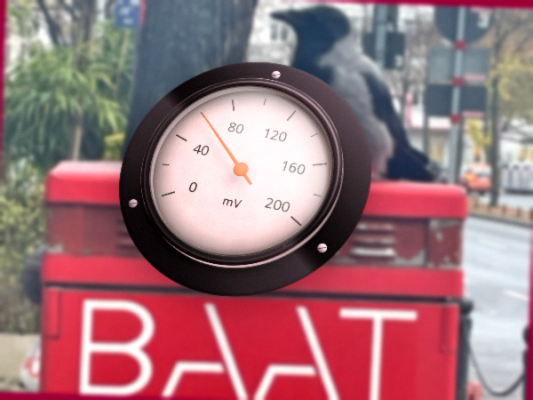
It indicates **60** mV
